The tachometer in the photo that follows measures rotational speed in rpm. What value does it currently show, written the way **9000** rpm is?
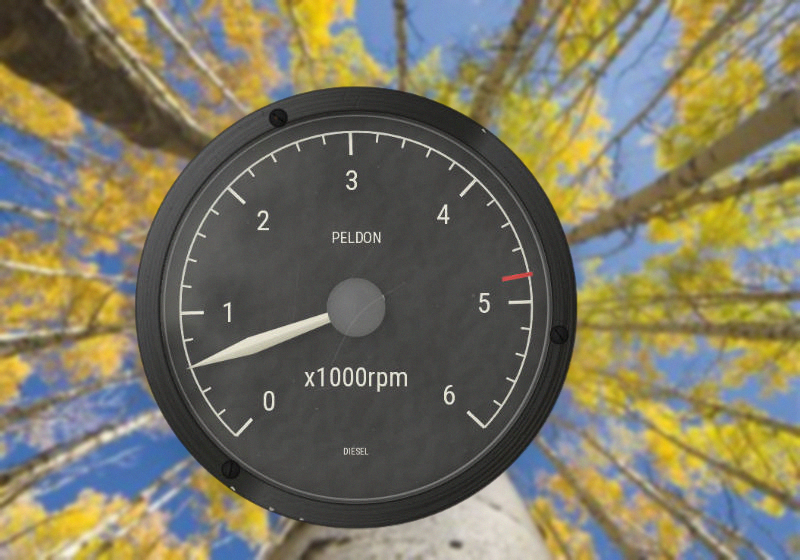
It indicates **600** rpm
